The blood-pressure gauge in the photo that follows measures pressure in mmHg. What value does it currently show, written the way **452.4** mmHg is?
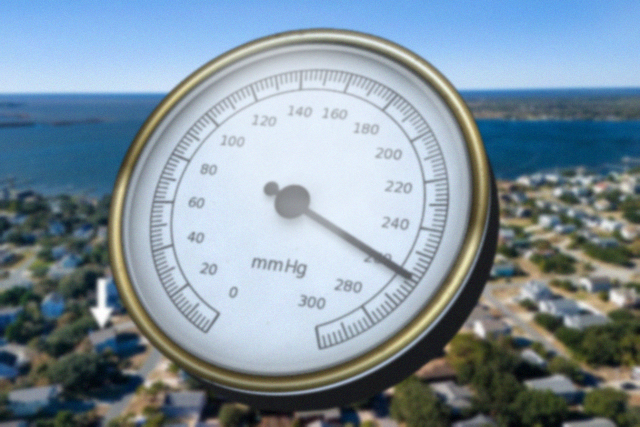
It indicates **260** mmHg
